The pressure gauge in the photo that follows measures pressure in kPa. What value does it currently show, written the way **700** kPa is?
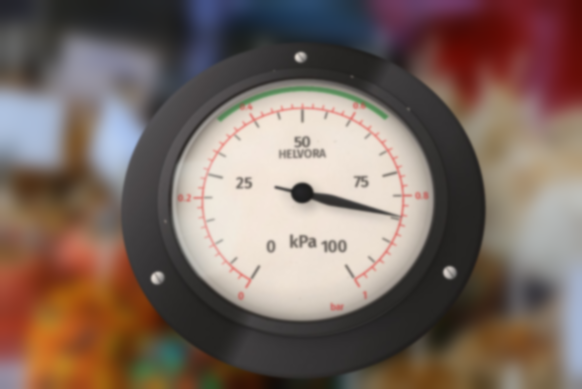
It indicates **85** kPa
